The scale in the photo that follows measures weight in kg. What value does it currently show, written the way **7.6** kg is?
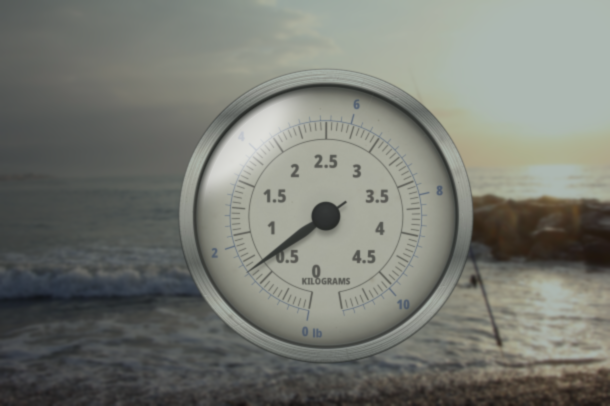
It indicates **0.65** kg
